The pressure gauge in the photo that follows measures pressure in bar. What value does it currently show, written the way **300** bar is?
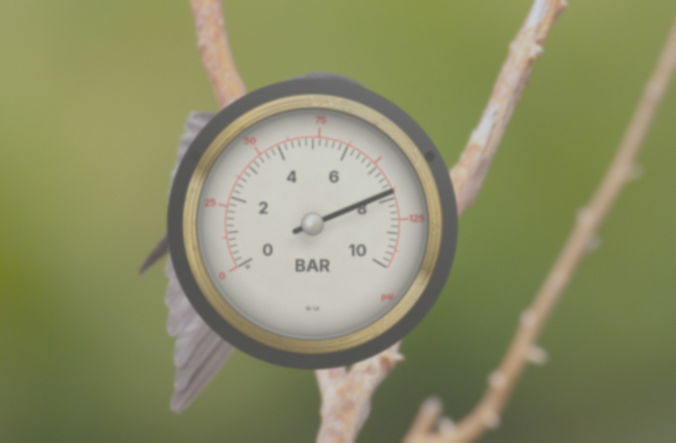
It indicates **7.8** bar
